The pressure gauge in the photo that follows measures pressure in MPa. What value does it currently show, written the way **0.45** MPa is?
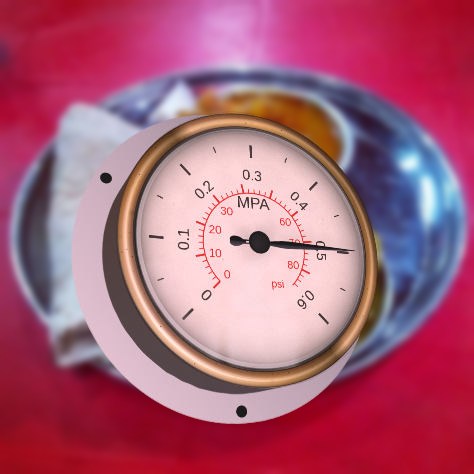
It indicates **0.5** MPa
